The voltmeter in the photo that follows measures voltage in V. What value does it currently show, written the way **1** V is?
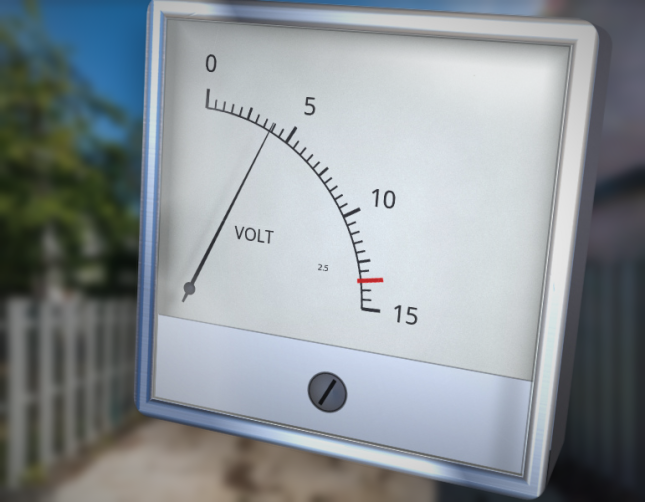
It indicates **4** V
